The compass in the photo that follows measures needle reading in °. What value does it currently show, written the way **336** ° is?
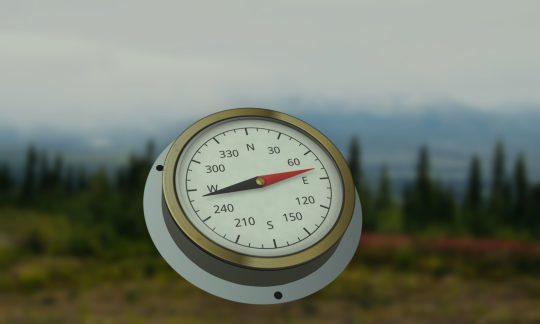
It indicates **80** °
